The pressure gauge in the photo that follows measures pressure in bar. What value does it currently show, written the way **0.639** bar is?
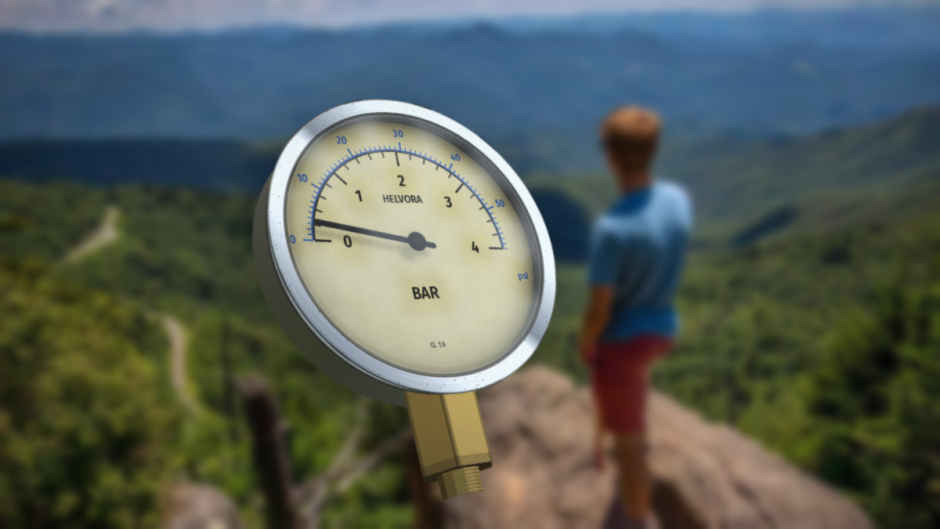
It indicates **0.2** bar
